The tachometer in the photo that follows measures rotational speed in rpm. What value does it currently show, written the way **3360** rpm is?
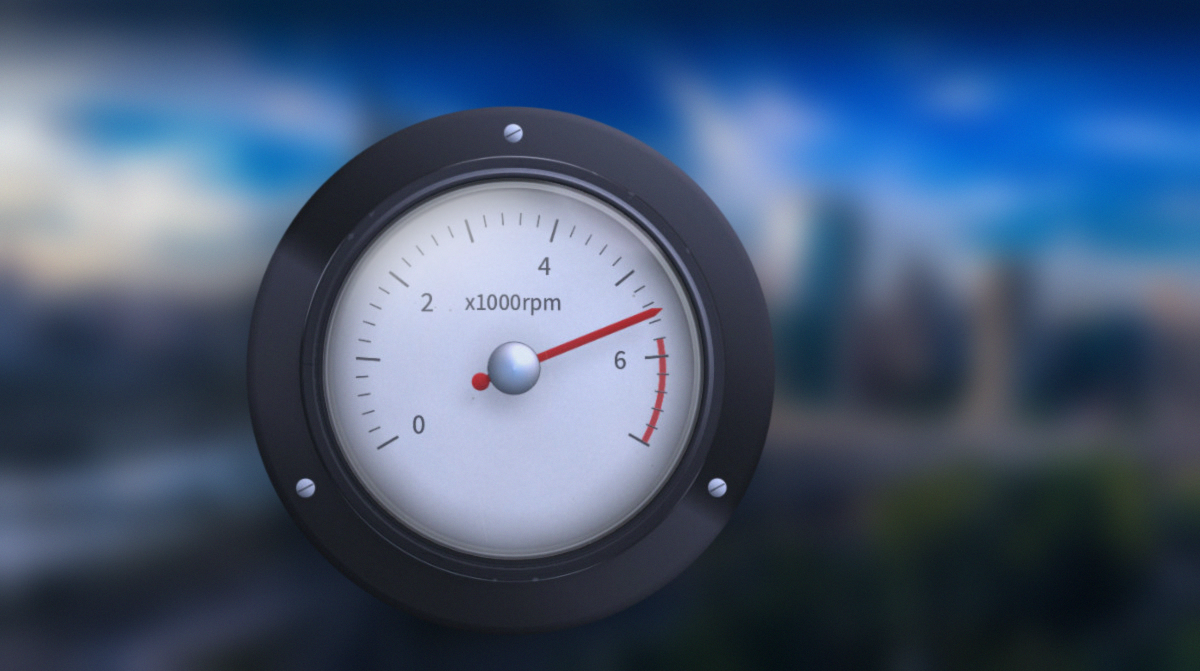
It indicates **5500** rpm
